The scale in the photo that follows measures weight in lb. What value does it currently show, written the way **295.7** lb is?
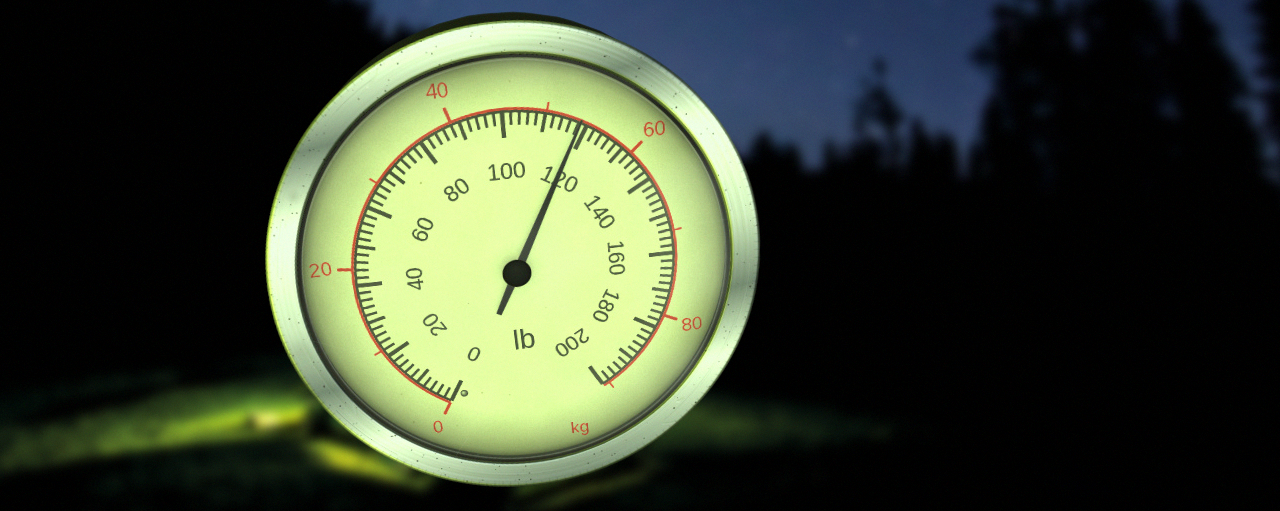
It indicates **118** lb
